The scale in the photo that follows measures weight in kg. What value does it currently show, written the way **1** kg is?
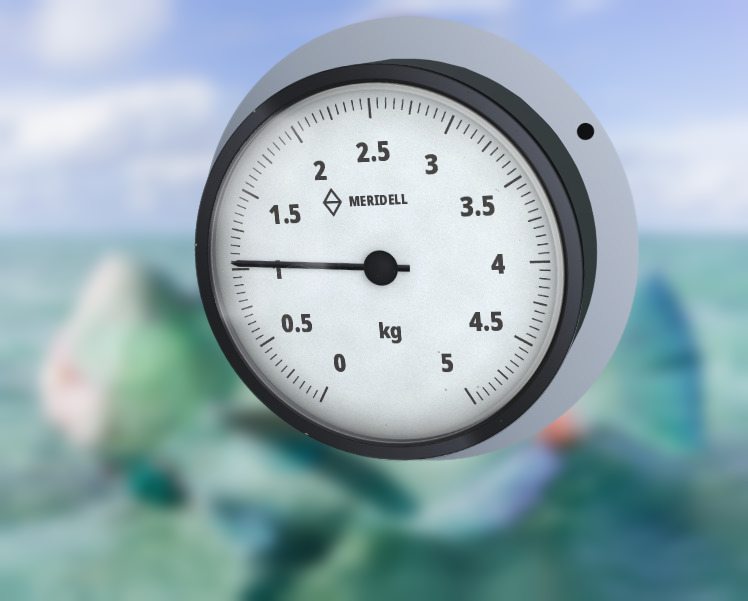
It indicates **1.05** kg
